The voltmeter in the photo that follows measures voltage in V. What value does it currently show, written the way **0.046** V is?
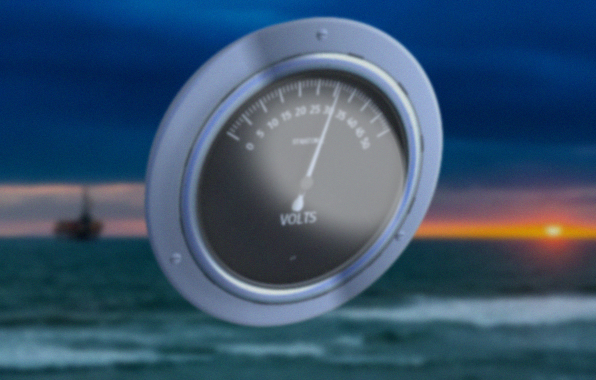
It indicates **30** V
